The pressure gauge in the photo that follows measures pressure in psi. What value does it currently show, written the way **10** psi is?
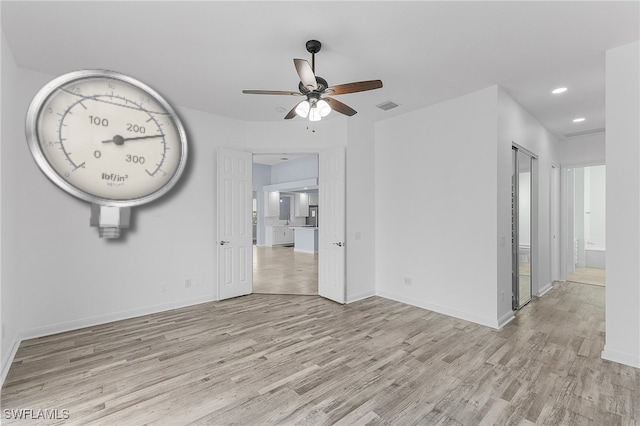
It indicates **230** psi
